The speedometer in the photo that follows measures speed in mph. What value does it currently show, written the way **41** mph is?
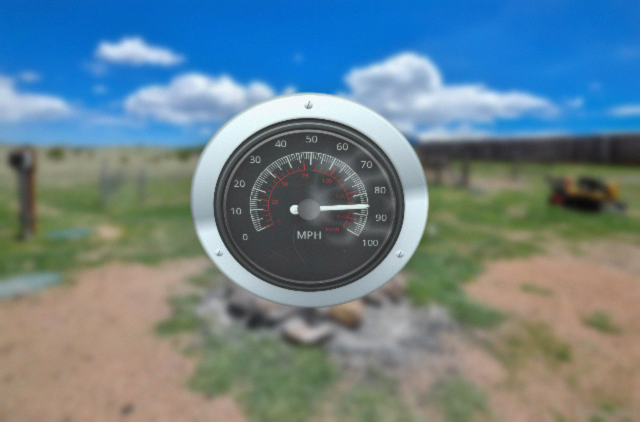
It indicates **85** mph
